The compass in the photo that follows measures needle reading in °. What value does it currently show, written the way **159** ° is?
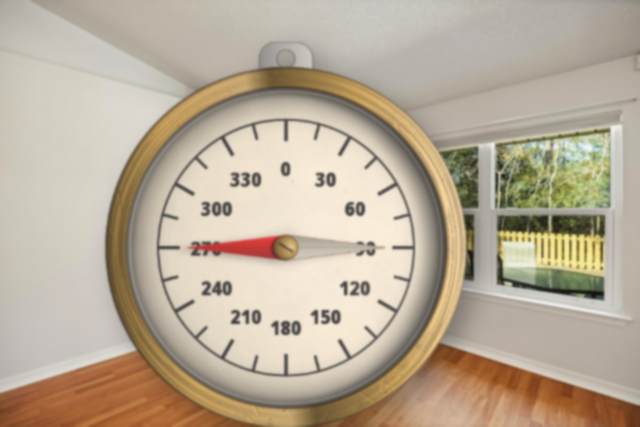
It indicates **270** °
